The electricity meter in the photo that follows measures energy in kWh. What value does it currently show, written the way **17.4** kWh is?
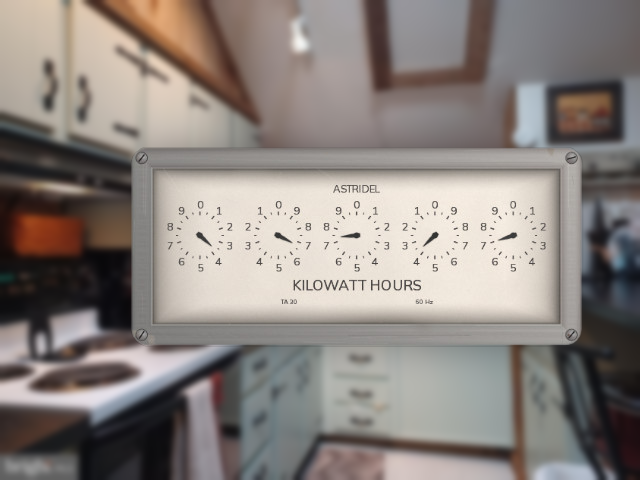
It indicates **36737** kWh
